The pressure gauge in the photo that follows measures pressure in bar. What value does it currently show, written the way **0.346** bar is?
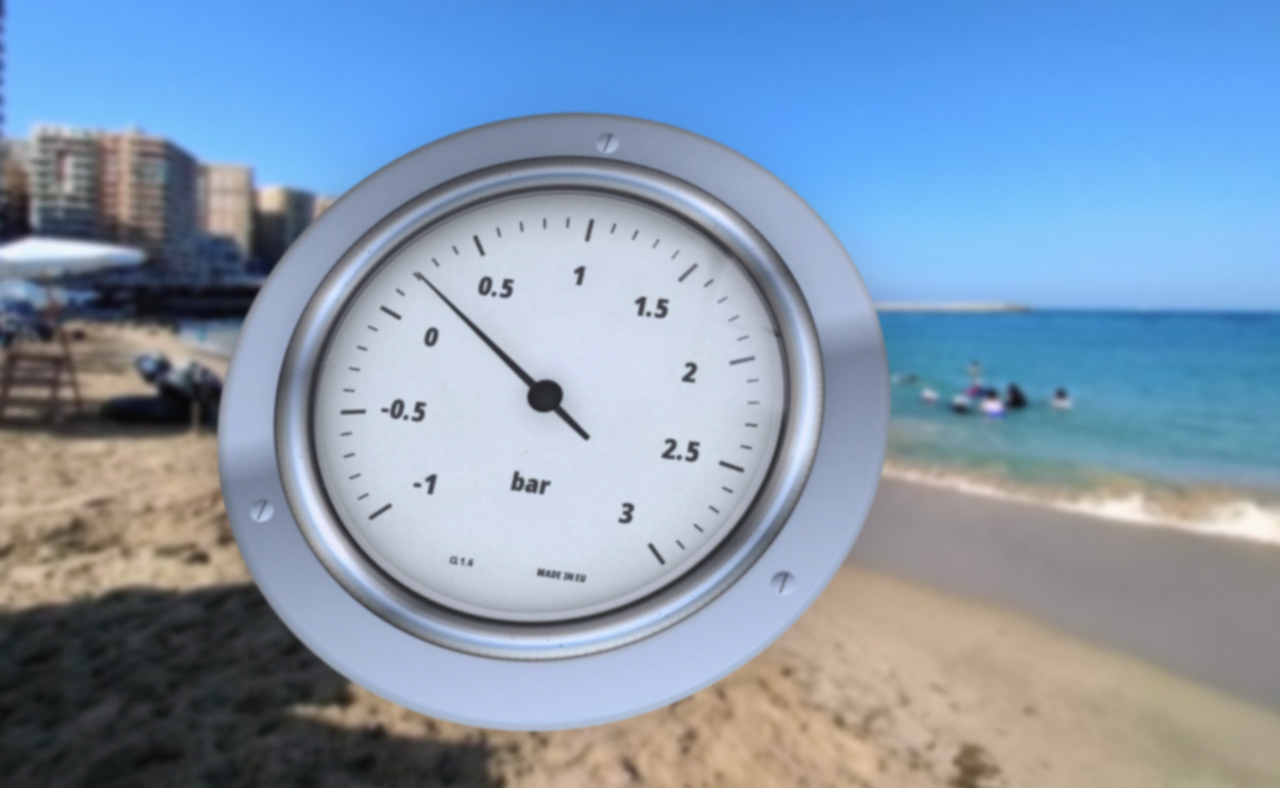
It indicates **0.2** bar
